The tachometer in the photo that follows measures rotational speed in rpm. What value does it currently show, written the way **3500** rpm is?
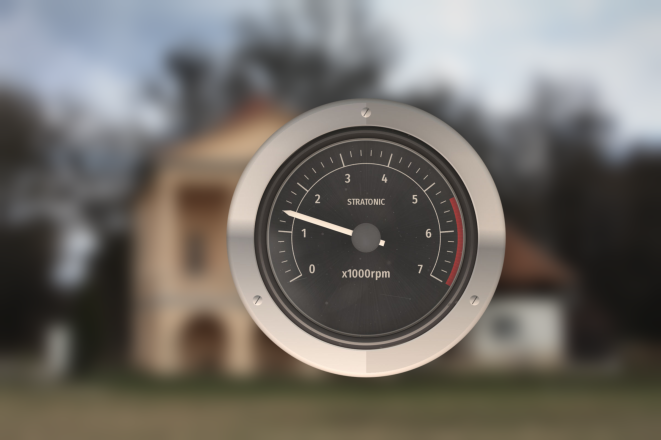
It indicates **1400** rpm
